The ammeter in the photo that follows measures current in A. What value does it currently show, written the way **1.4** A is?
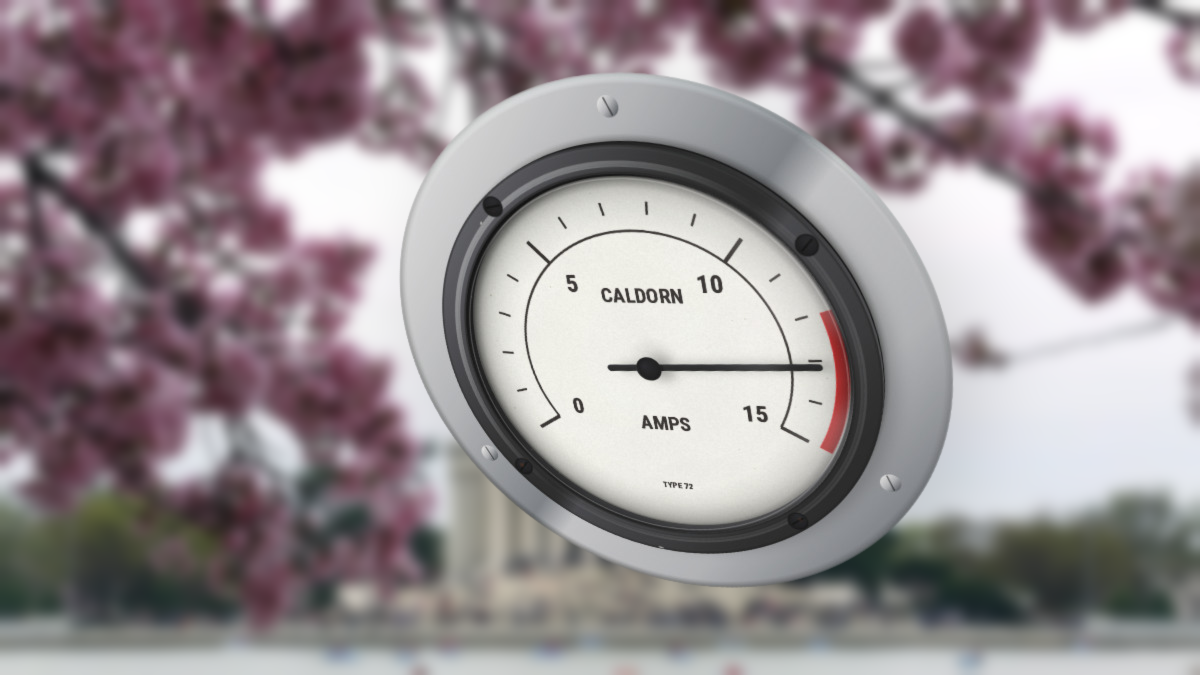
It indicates **13** A
